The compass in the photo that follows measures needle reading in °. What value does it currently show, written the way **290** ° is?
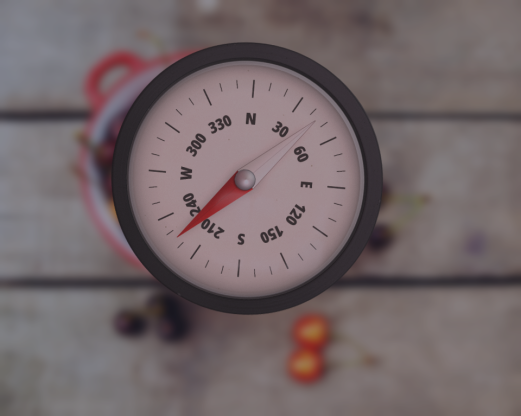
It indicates **225** °
